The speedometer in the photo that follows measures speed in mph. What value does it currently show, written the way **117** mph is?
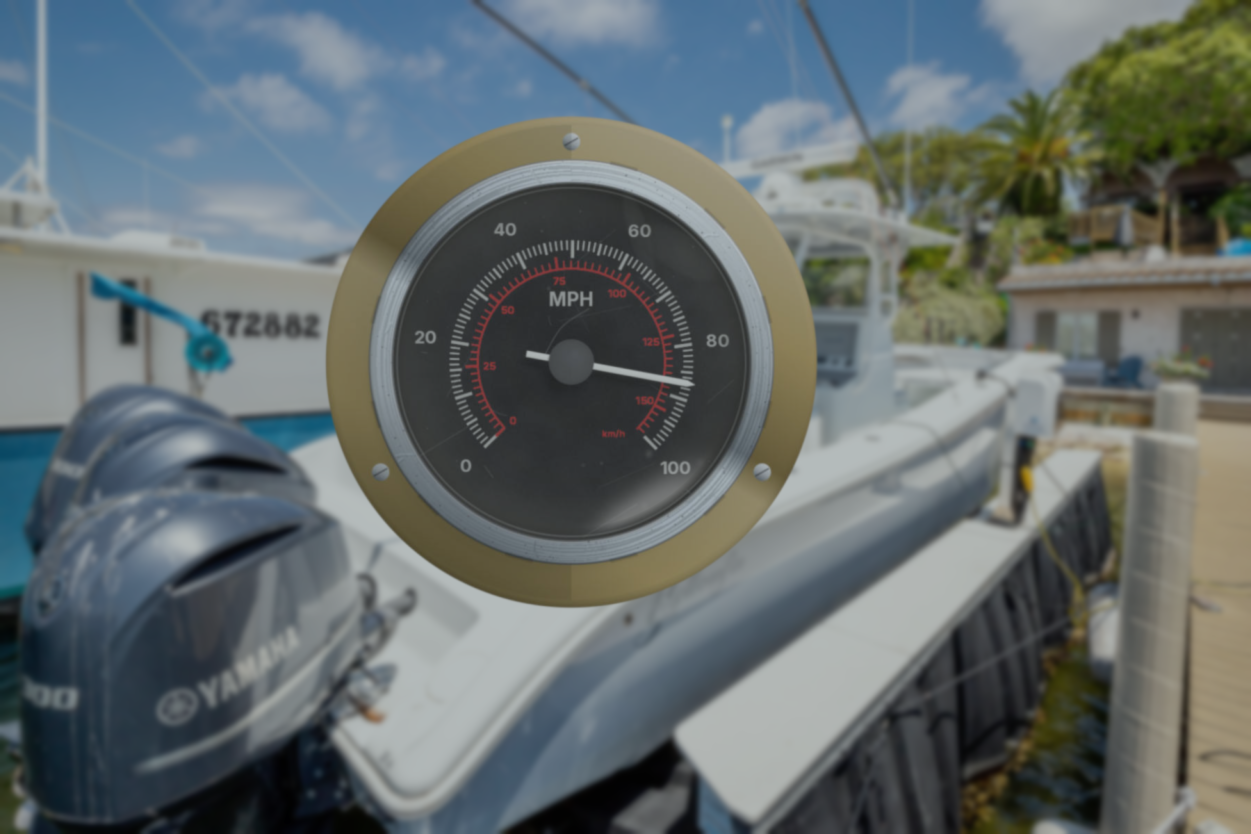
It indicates **87** mph
